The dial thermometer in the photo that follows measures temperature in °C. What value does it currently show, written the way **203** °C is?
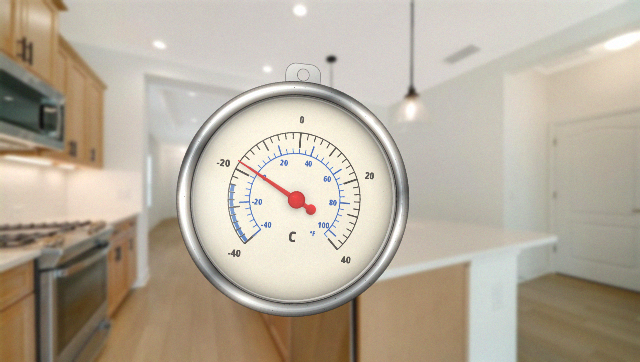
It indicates **-18** °C
